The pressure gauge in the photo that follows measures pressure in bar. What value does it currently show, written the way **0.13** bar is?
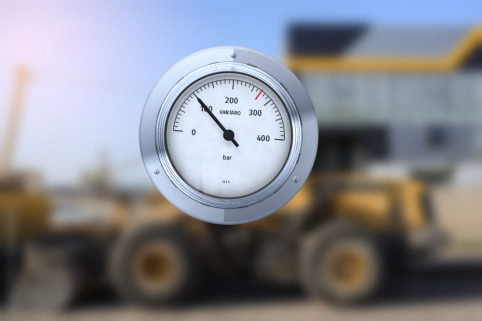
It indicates **100** bar
